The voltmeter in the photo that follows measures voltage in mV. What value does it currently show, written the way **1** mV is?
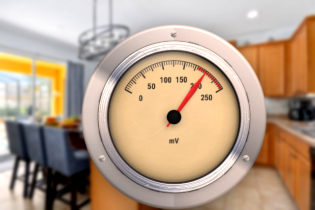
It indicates **200** mV
